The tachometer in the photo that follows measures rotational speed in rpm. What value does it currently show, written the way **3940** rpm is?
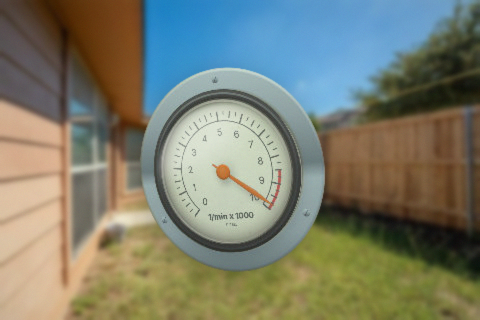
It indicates **9750** rpm
